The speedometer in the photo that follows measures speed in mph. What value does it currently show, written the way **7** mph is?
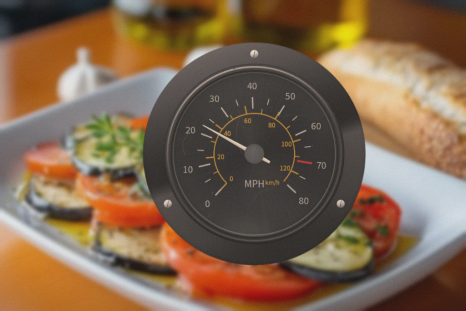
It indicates **22.5** mph
